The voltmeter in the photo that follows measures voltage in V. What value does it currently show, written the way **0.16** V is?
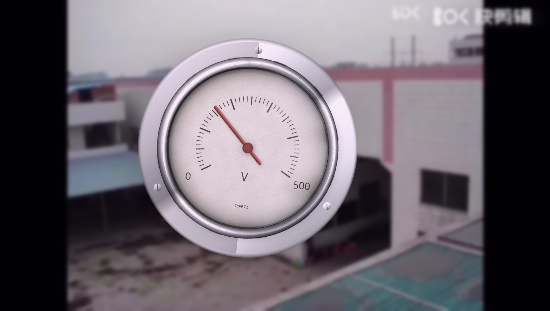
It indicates **160** V
